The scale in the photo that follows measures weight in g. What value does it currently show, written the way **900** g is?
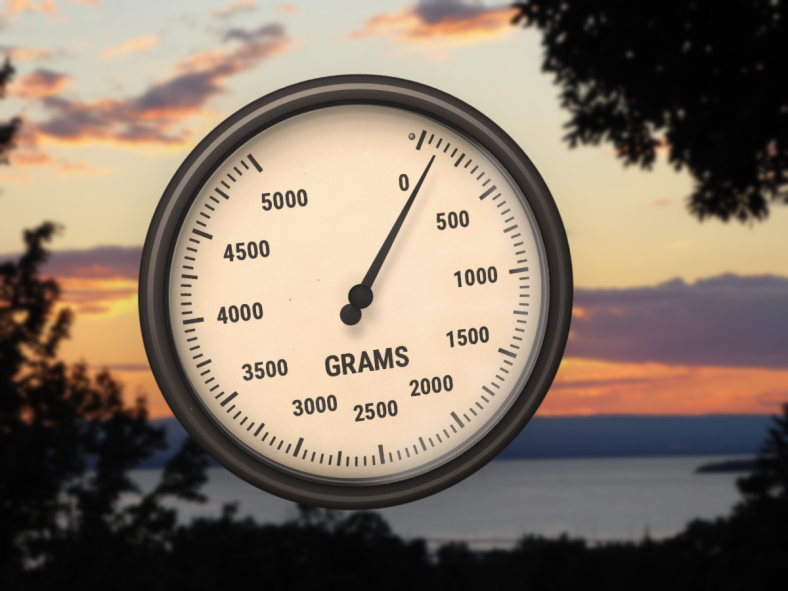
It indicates **100** g
